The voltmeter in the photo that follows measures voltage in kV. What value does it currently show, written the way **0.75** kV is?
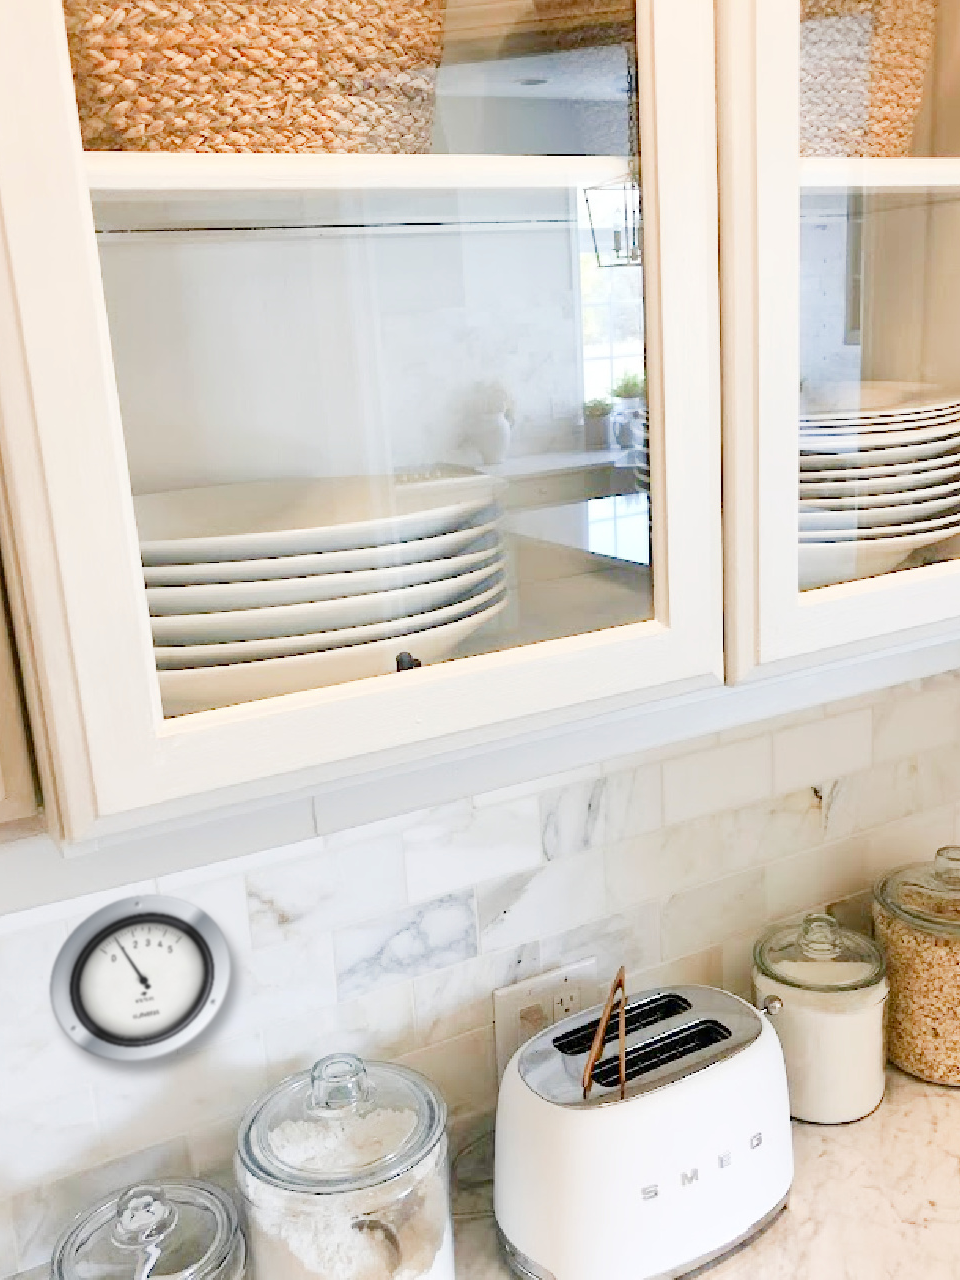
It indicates **1** kV
